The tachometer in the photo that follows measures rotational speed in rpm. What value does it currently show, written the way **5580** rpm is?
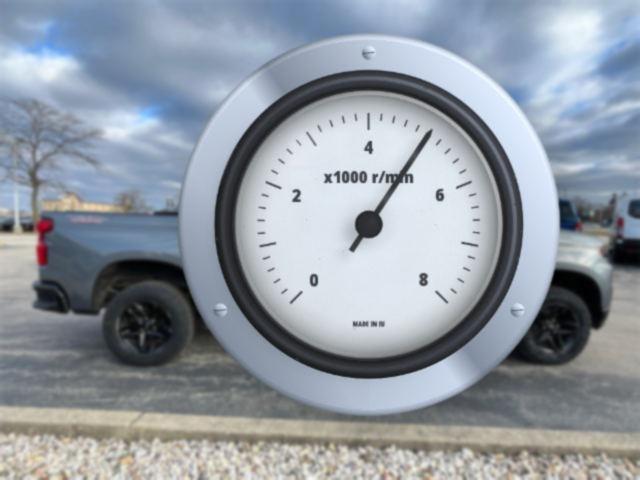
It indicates **5000** rpm
